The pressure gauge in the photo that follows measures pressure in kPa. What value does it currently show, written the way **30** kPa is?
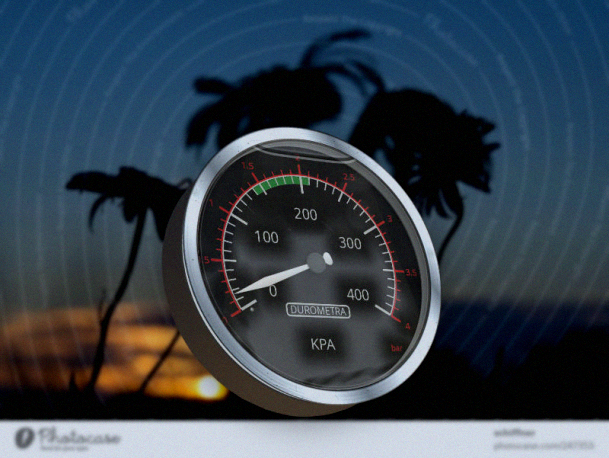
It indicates **15** kPa
